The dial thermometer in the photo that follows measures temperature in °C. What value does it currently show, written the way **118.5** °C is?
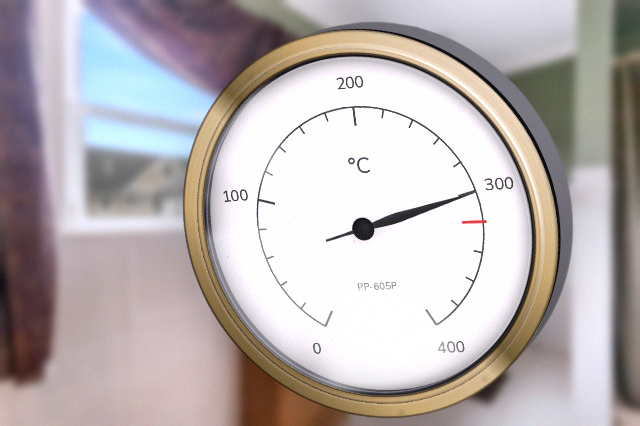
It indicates **300** °C
